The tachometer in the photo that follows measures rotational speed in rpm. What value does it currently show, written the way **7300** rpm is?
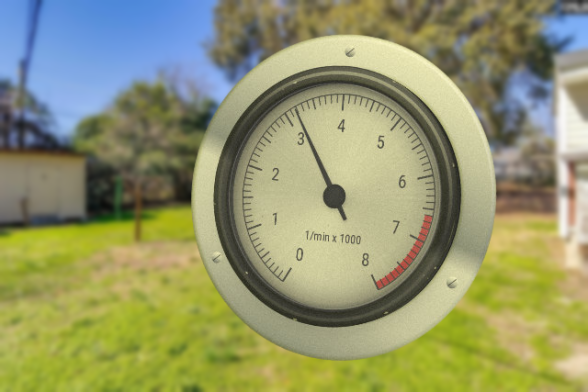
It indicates **3200** rpm
